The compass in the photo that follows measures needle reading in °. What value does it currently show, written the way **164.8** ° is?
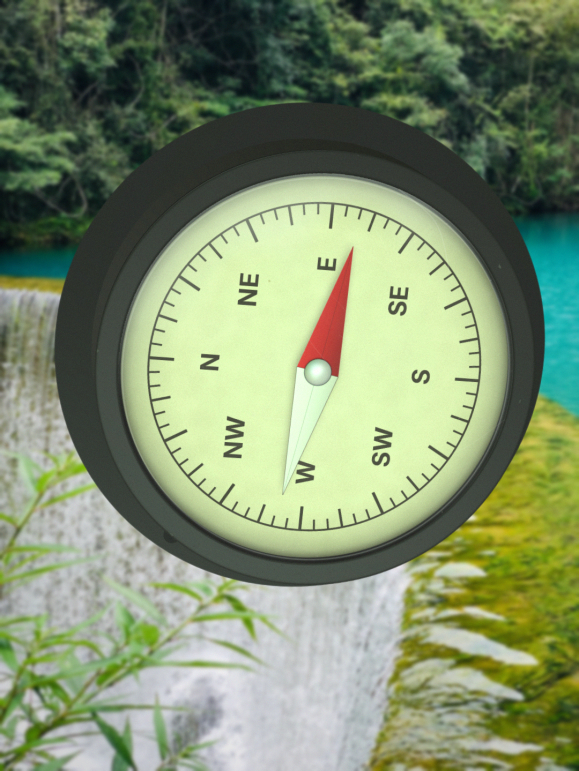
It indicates **100** °
